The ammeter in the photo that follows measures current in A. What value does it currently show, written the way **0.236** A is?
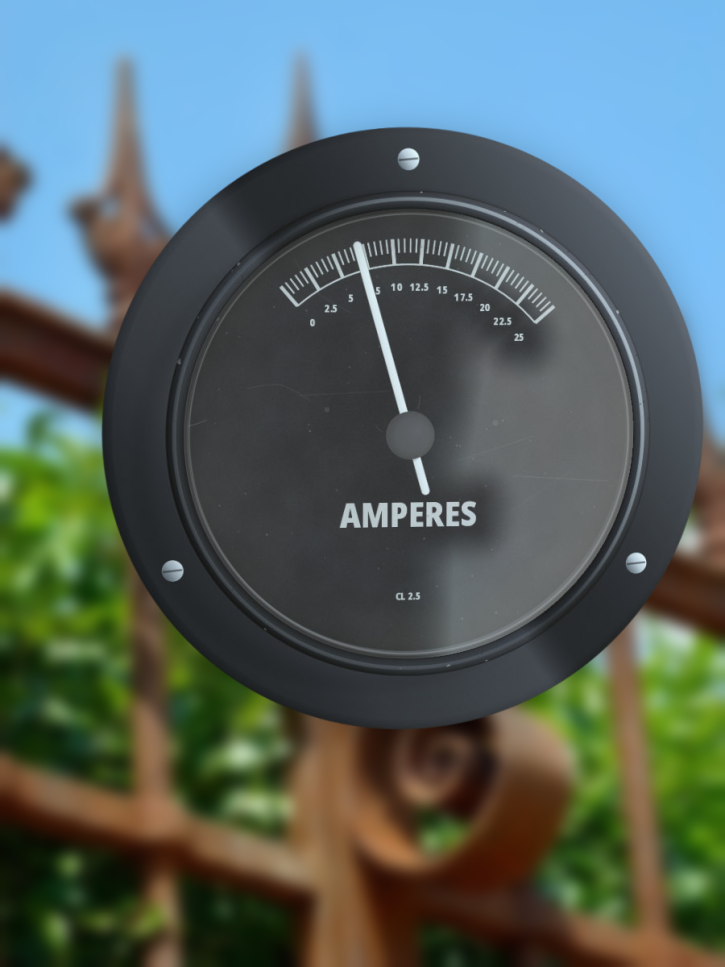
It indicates **7** A
